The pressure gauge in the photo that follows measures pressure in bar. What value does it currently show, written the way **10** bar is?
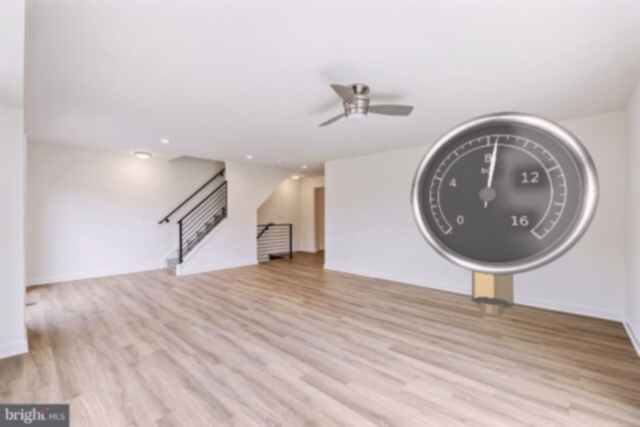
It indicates **8.5** bar
